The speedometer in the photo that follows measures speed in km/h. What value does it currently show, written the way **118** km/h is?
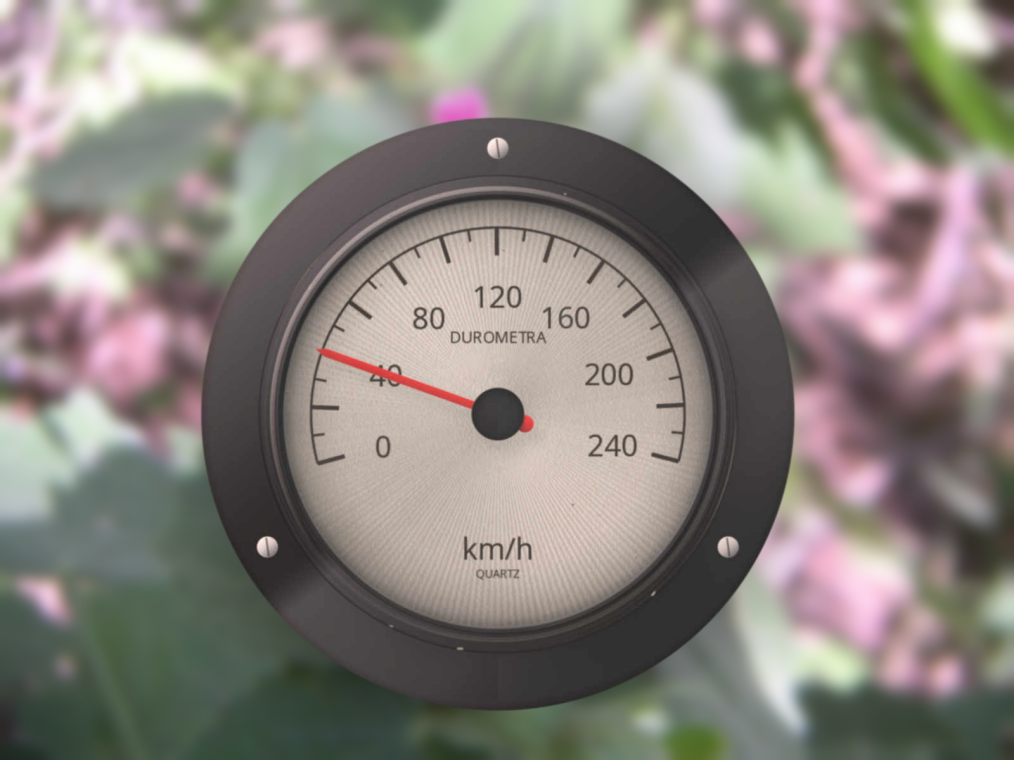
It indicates **40** km/h
